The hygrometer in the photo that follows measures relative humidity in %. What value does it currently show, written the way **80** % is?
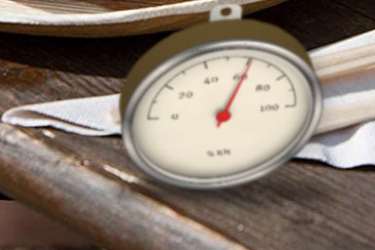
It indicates **60** %
